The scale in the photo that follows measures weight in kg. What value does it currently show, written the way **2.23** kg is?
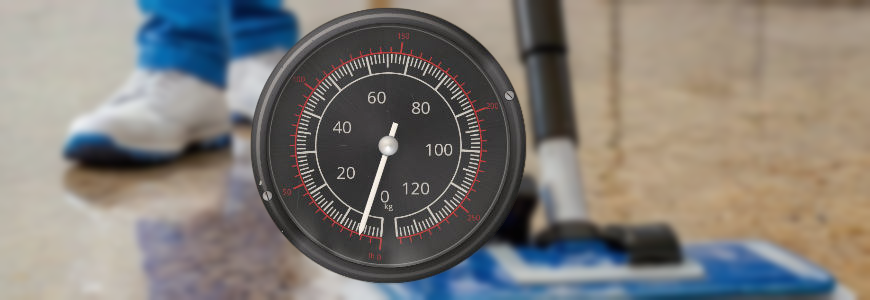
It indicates **5** kg
